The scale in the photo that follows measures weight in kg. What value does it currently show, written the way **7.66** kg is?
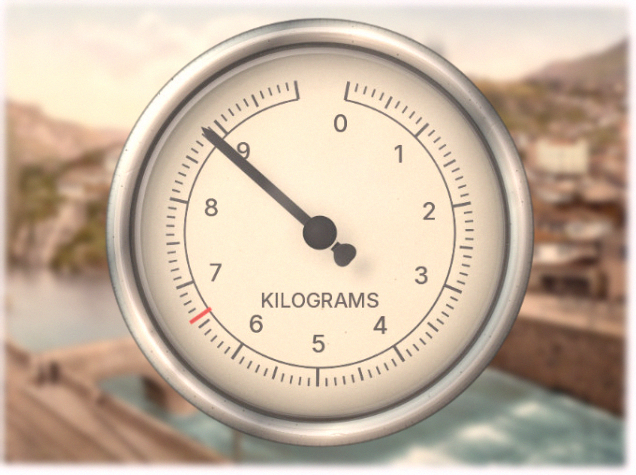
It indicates **8.85** kg
